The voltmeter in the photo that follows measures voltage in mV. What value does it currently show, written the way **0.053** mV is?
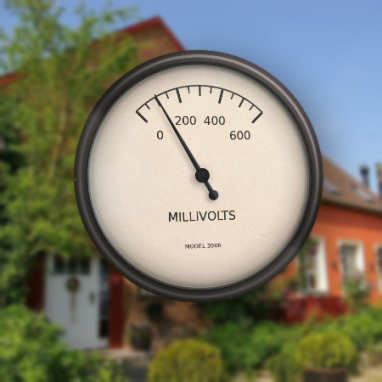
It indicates **100** mV
